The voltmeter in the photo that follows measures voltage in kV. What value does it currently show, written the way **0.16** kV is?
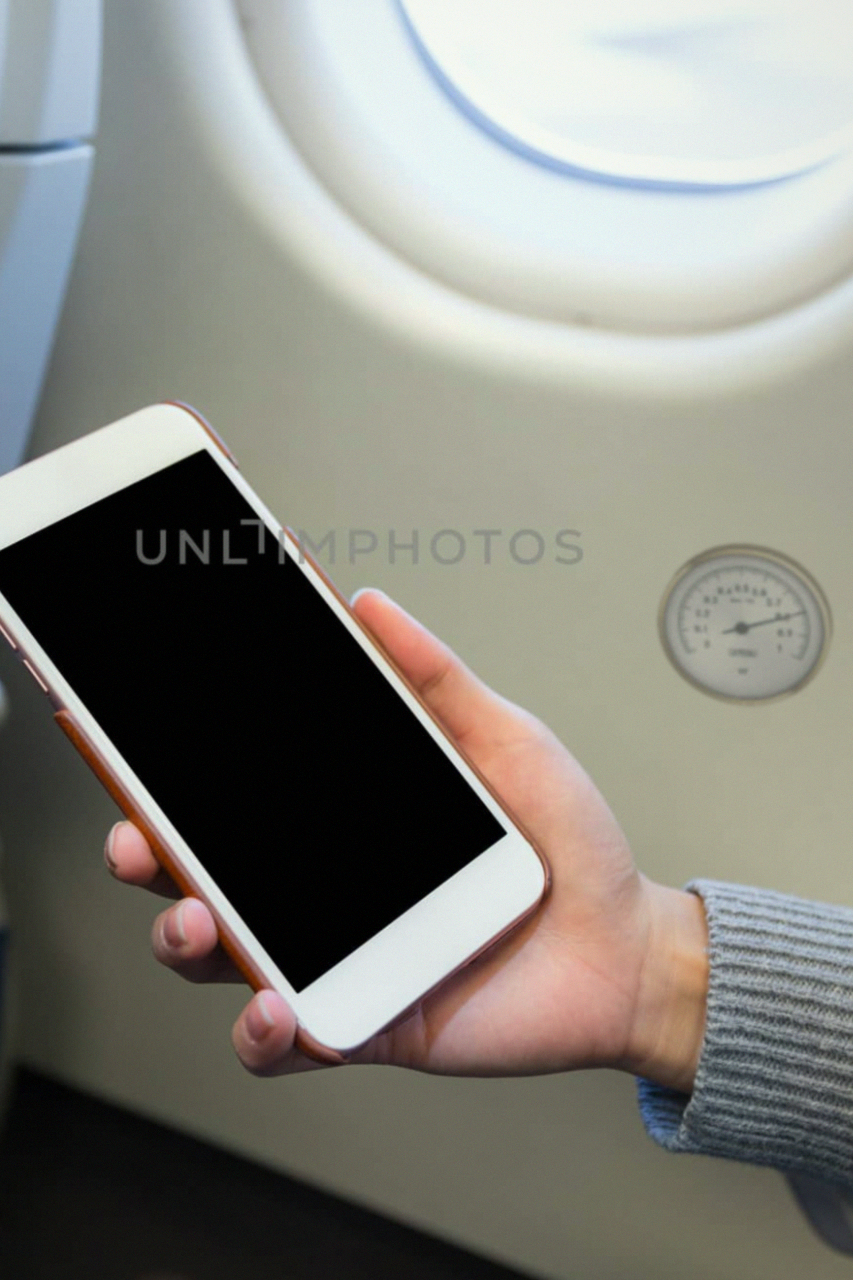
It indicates **0.8** kV
